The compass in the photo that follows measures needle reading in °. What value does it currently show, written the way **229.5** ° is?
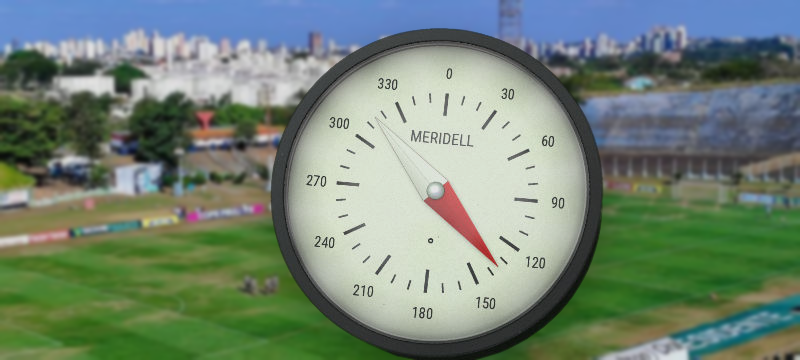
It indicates **135** °
